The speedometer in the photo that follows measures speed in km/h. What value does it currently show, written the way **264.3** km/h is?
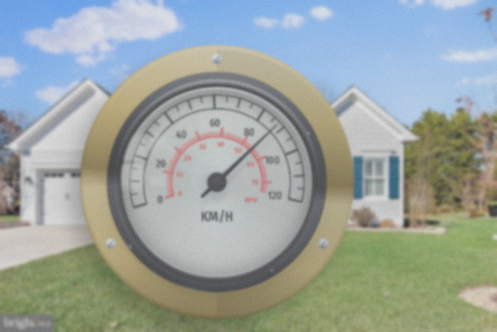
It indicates **87.5** km/h
